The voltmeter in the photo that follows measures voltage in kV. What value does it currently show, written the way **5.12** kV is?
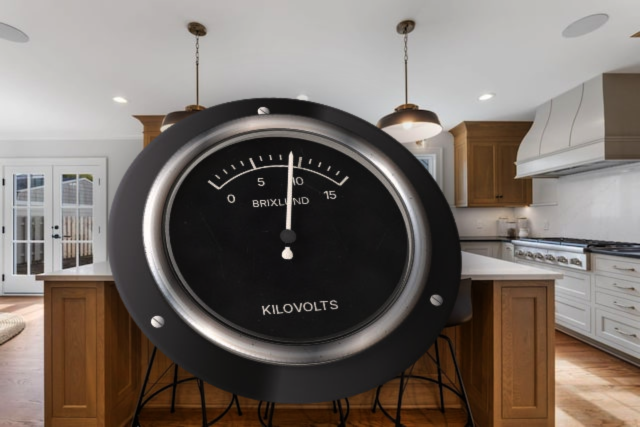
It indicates **9** kV
